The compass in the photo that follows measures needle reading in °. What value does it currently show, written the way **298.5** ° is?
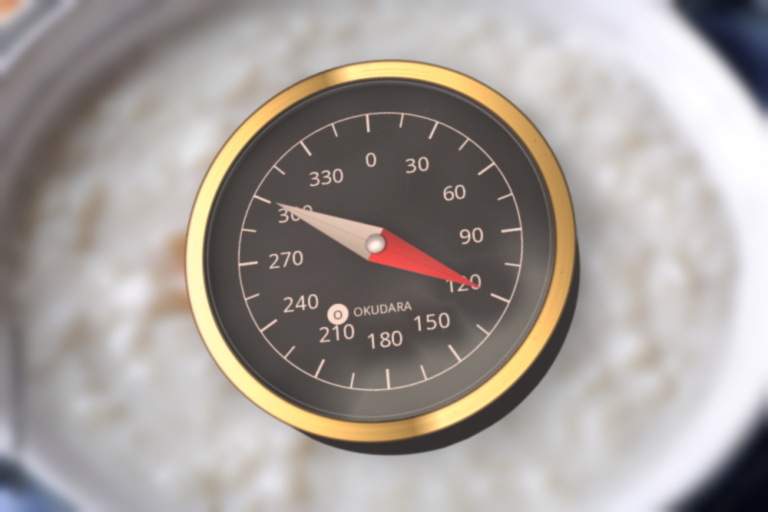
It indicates **120** °
